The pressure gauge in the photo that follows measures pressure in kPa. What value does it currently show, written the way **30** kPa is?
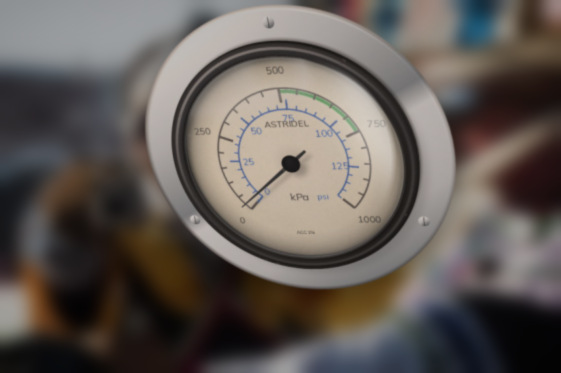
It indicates **25** kPa
